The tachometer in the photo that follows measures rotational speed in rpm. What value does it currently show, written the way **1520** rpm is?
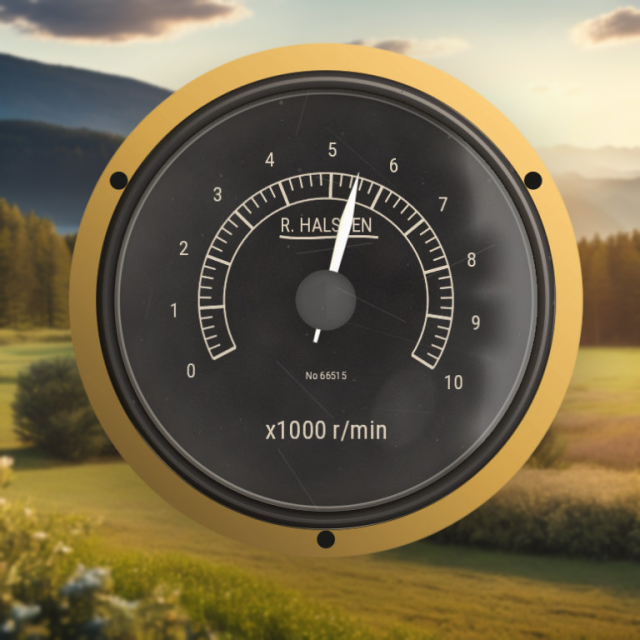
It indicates **5500** rpm
